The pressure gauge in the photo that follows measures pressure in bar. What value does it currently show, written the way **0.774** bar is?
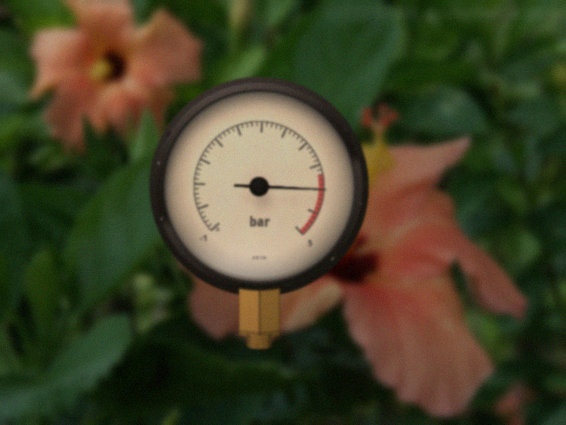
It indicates **4** bar
